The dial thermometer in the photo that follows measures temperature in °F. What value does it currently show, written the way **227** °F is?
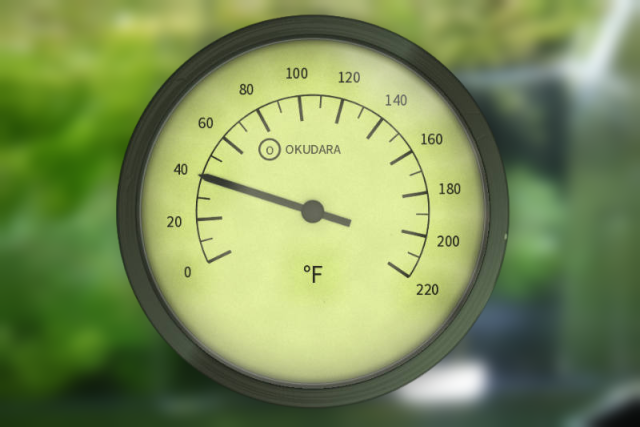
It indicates **40** °F
